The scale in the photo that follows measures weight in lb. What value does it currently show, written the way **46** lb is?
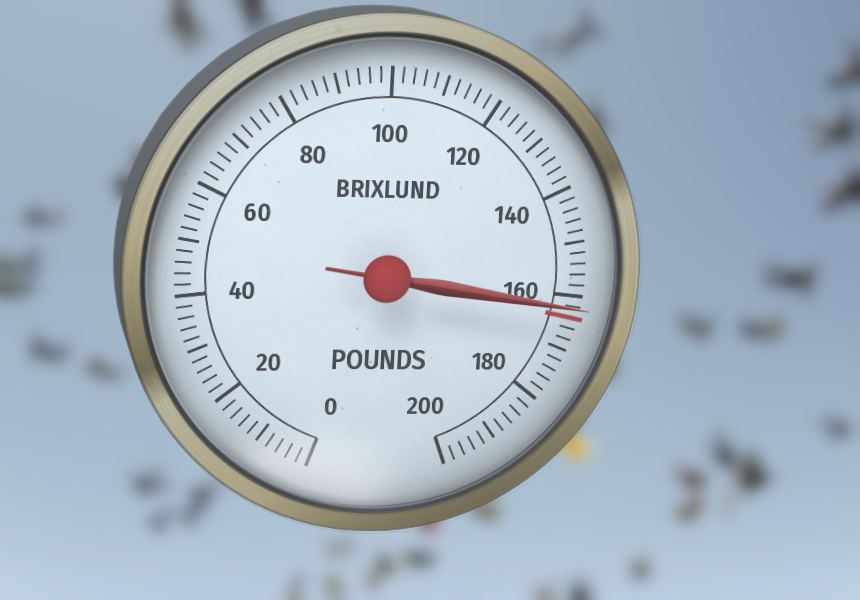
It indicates **162** lb
